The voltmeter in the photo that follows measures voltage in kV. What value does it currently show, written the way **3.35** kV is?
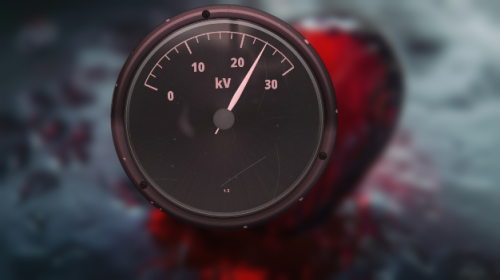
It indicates **24** kV
